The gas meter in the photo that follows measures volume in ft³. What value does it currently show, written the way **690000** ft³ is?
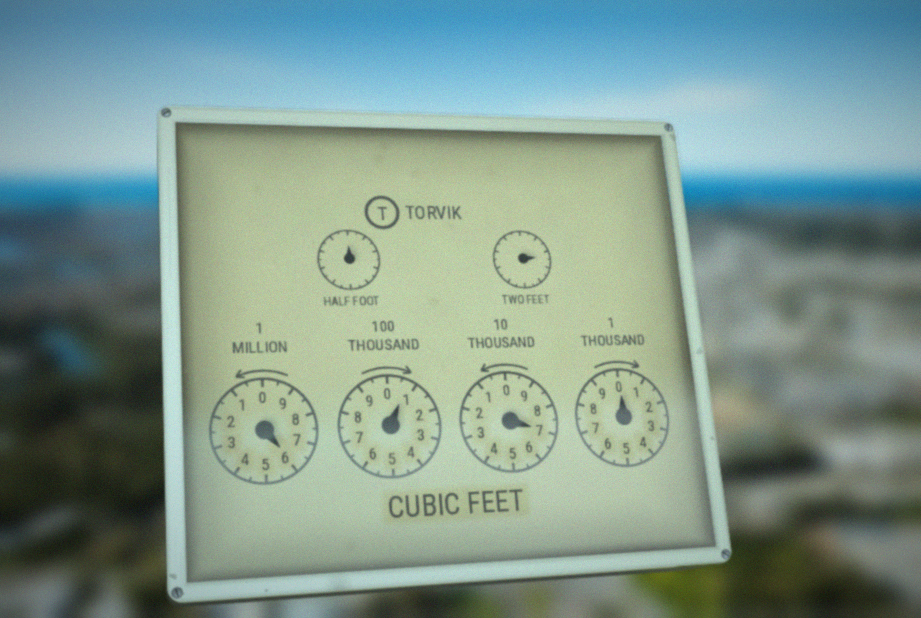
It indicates **607000** ft³
